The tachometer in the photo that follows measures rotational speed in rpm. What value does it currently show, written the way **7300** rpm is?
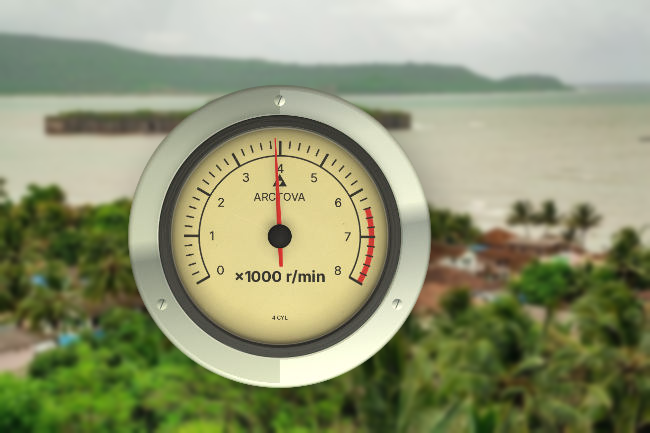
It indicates **3900** rpm
